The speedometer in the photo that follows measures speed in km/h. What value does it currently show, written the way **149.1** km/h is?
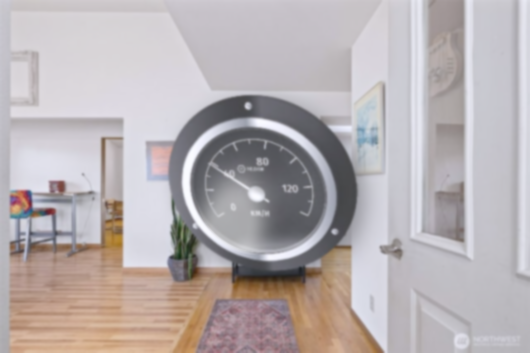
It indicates **40** km/h
